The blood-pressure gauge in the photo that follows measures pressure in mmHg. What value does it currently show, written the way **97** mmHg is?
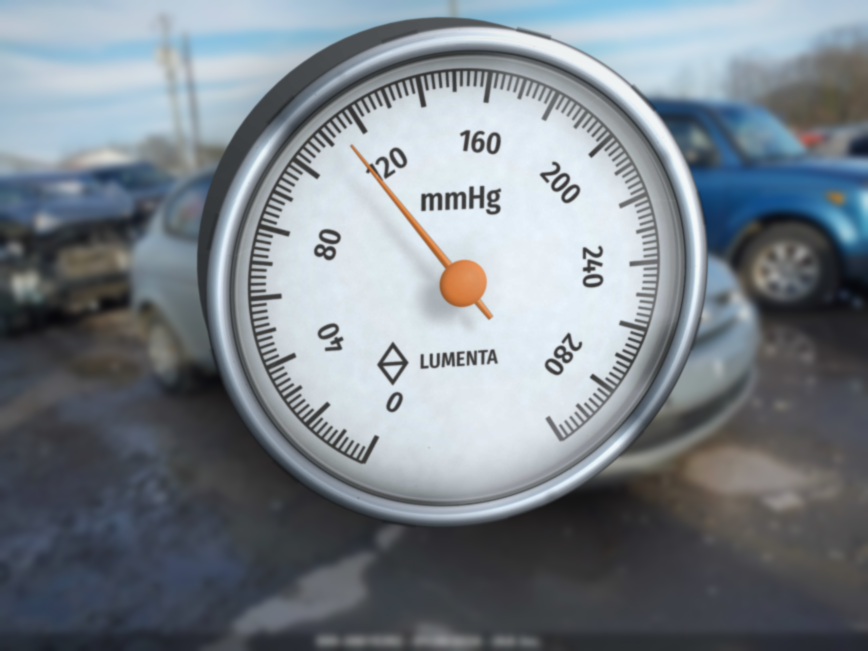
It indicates **114** mmHg
